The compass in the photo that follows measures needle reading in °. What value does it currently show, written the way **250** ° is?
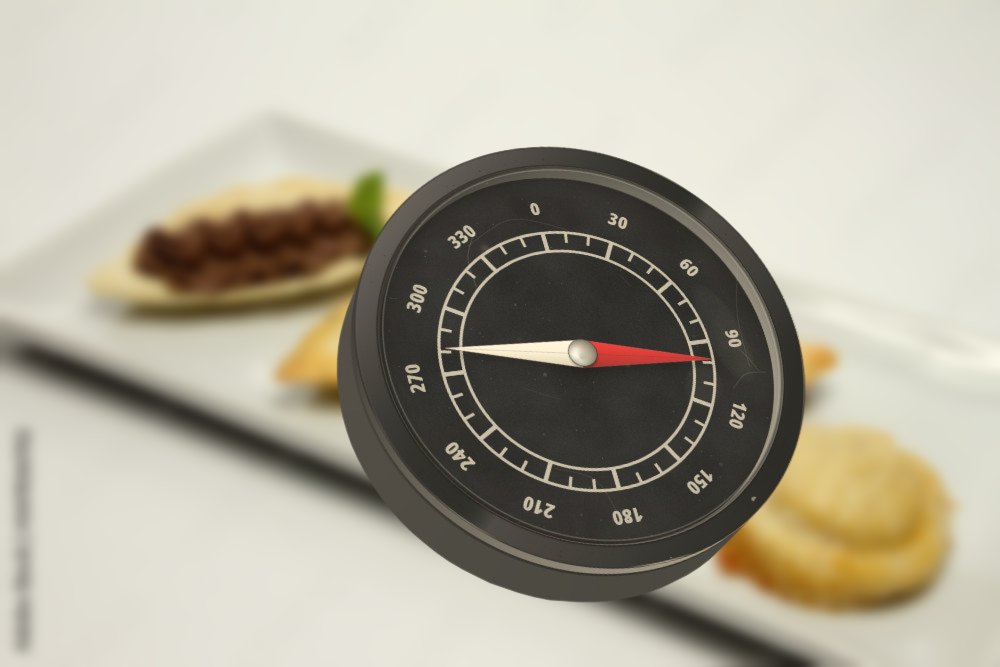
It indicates **100** °
